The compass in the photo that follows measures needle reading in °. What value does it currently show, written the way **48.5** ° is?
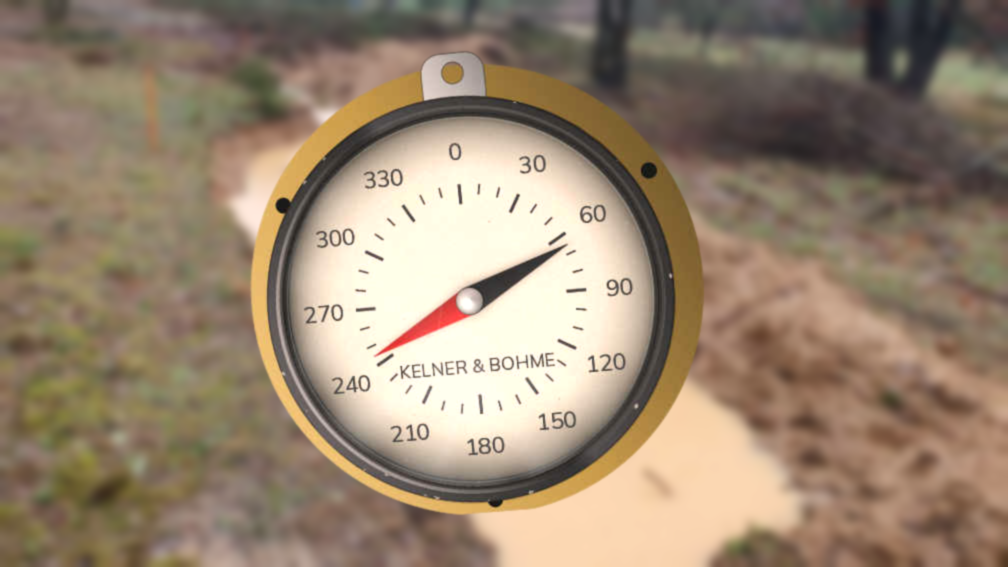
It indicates **245** °
